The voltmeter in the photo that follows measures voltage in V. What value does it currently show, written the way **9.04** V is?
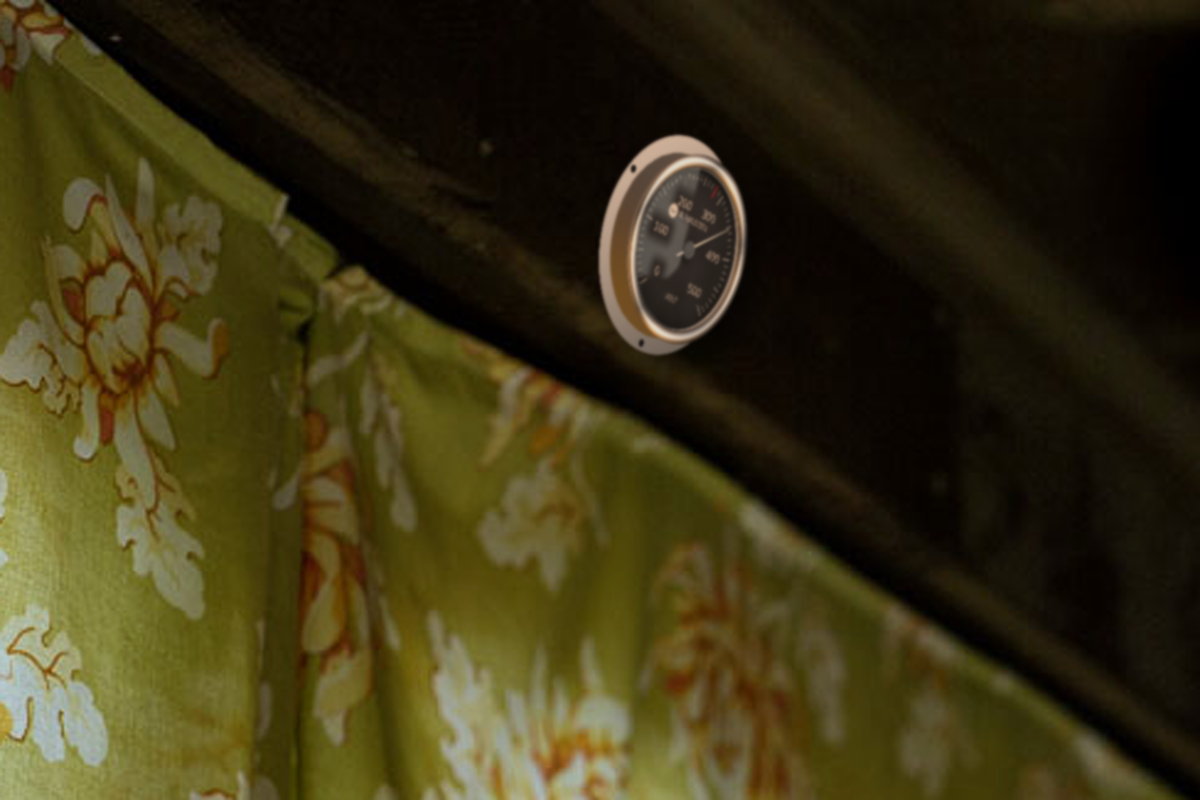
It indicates **350** V
